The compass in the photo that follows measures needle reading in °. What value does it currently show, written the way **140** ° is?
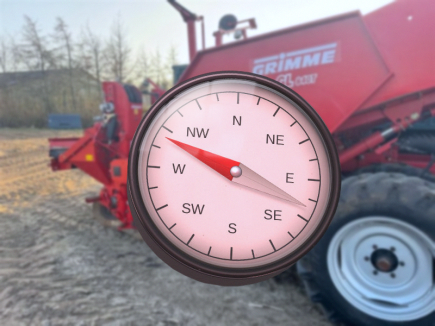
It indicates **292.5** °
